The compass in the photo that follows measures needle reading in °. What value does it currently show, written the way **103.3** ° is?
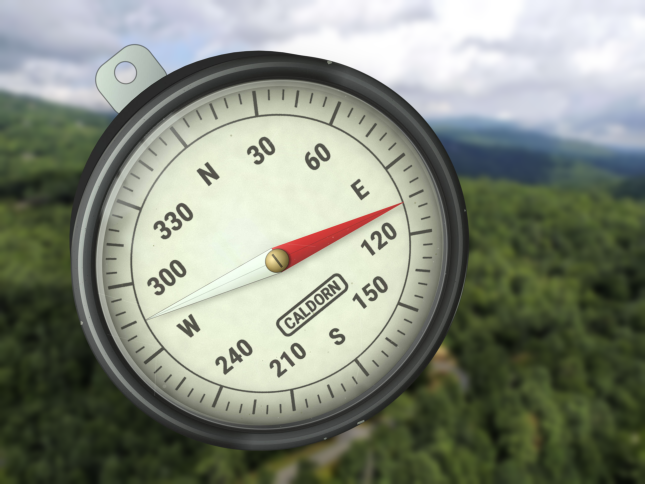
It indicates **105** °
